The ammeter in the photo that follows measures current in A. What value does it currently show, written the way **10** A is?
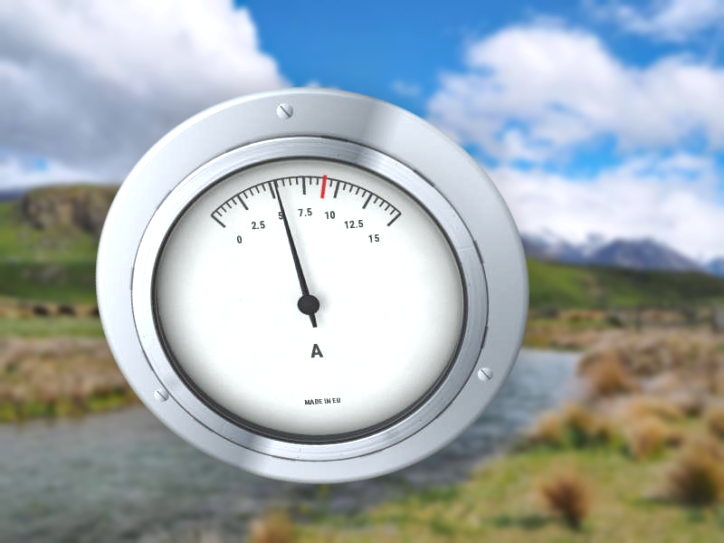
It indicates **5.5** A
